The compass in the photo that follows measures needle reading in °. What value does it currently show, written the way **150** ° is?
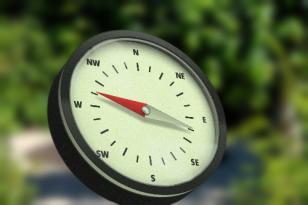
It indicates **285** °
